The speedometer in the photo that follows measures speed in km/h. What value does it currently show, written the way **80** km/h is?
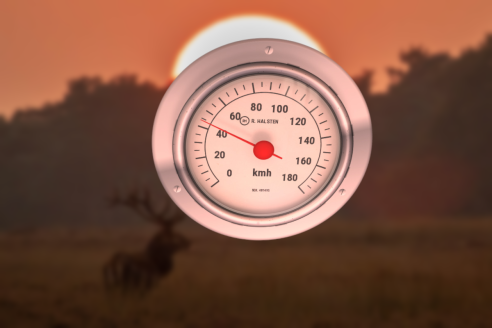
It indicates **45** km/h
